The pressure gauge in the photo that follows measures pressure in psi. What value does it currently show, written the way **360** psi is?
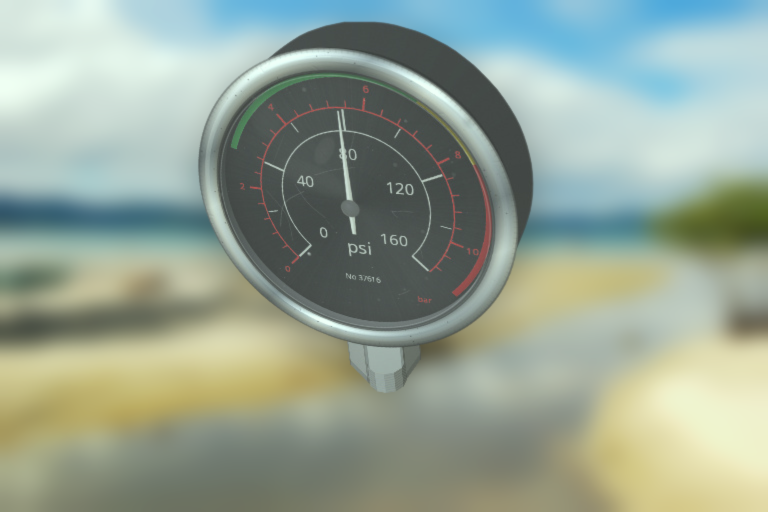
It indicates **80** psi
